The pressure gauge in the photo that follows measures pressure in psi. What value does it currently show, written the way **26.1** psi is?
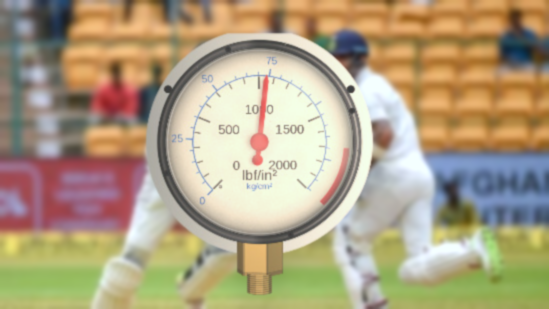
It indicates **1050** psi
